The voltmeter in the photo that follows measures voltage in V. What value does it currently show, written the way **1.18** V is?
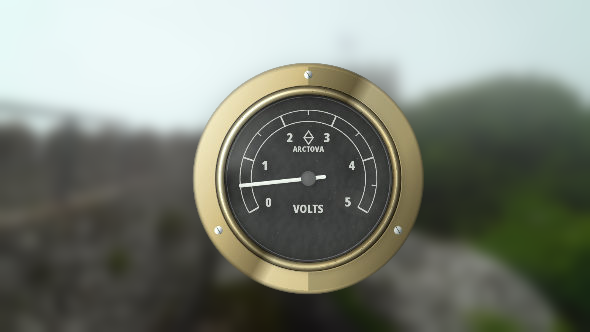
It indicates **0.5** V
